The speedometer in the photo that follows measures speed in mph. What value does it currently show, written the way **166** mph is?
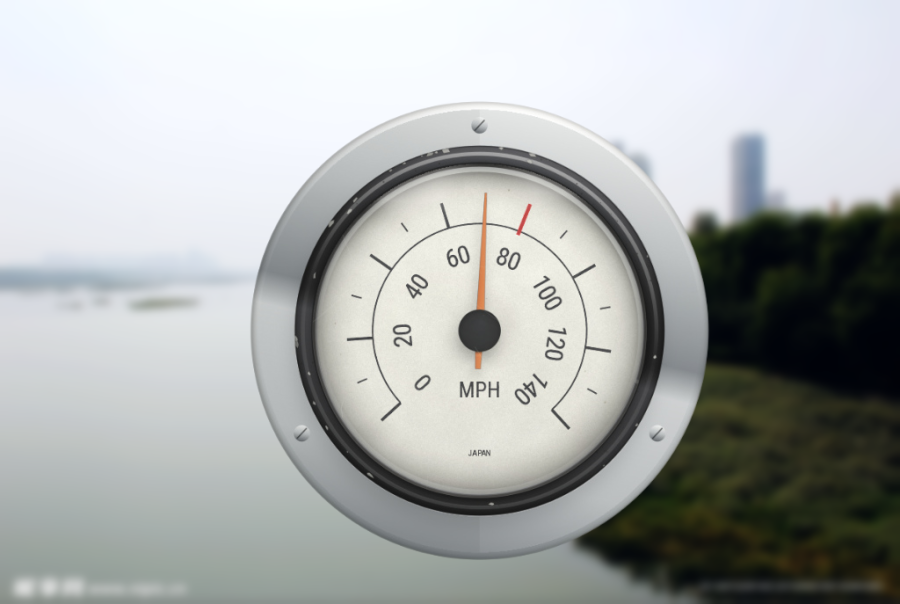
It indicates **70** mph
